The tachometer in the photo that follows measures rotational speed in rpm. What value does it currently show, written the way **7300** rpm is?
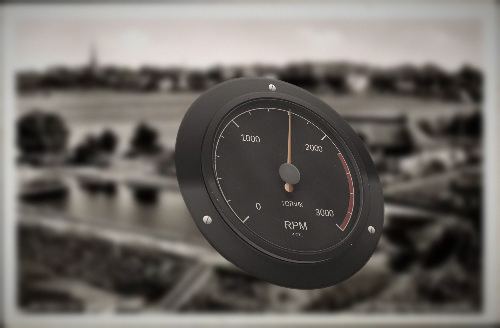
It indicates **1600** rpm
